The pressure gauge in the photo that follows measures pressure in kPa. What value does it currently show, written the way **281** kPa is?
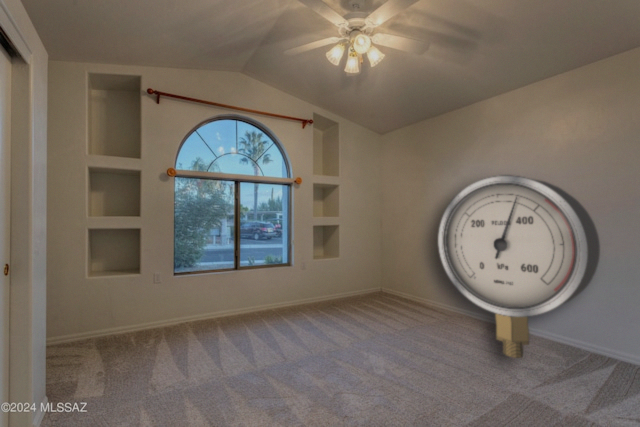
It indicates **350** kPa
